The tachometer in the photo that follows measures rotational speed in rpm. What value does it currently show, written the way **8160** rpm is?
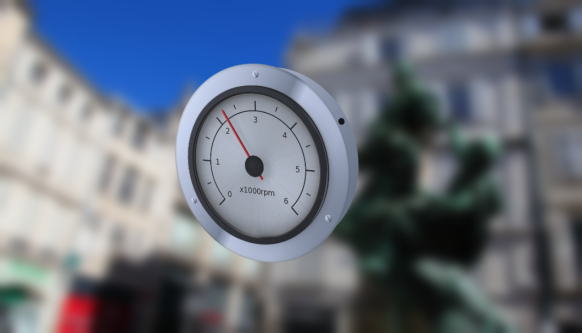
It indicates **2250** rpm
